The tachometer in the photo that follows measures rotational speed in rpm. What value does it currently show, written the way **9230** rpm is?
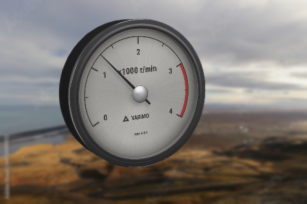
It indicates **1250** rpm
